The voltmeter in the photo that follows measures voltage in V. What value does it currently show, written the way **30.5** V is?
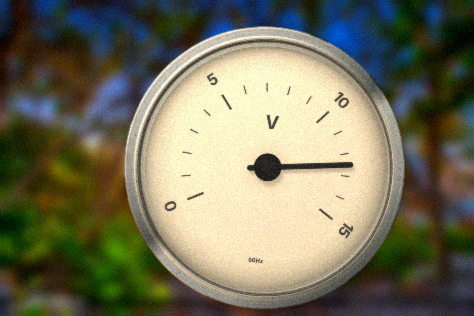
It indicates **12.5** V
